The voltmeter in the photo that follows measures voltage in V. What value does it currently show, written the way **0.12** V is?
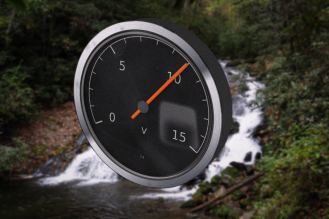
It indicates **10** V
